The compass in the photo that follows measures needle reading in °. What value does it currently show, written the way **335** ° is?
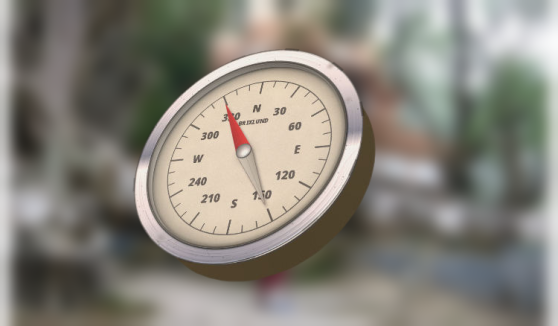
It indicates **330** °
